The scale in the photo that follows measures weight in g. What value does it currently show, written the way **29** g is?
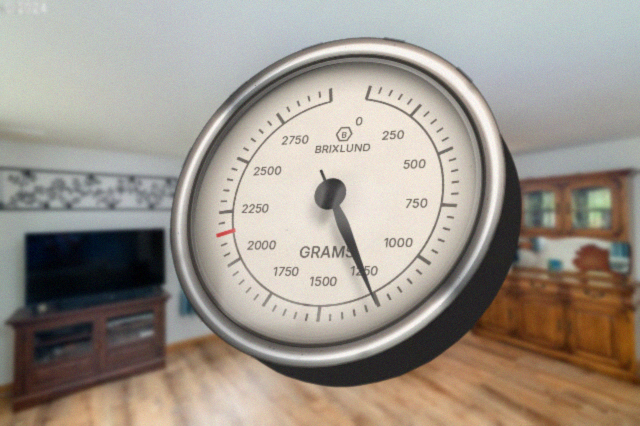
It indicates **1250** g
